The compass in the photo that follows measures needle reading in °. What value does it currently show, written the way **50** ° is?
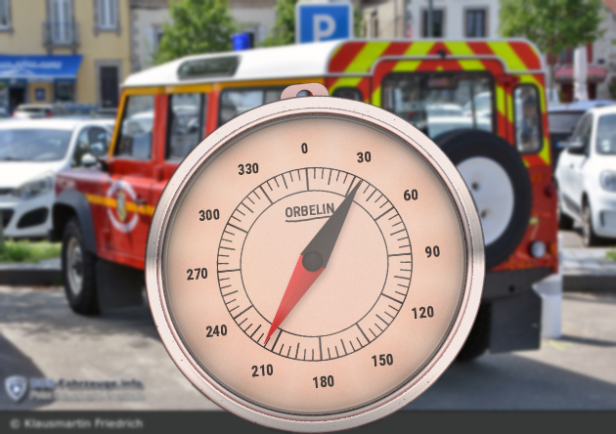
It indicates **215** °
